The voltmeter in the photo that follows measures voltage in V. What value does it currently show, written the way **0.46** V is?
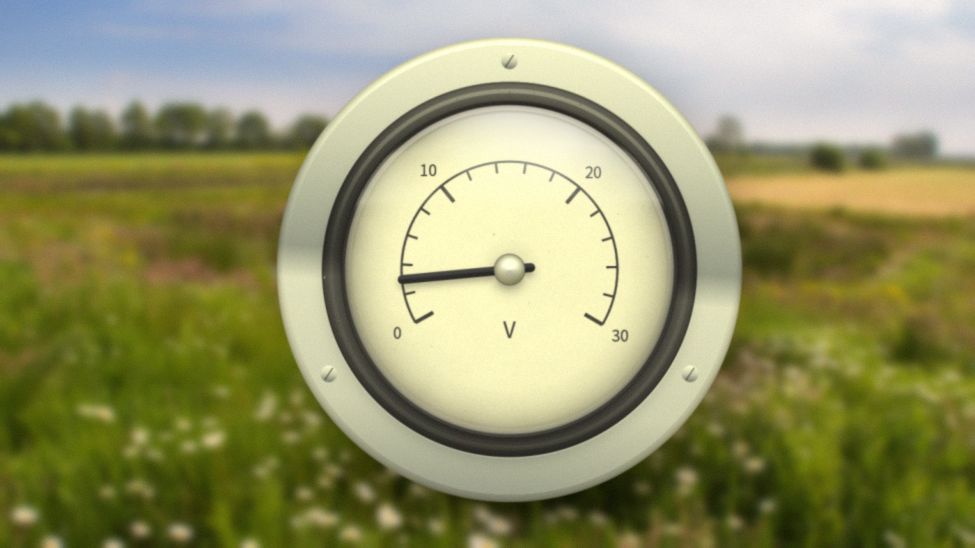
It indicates **3** V
